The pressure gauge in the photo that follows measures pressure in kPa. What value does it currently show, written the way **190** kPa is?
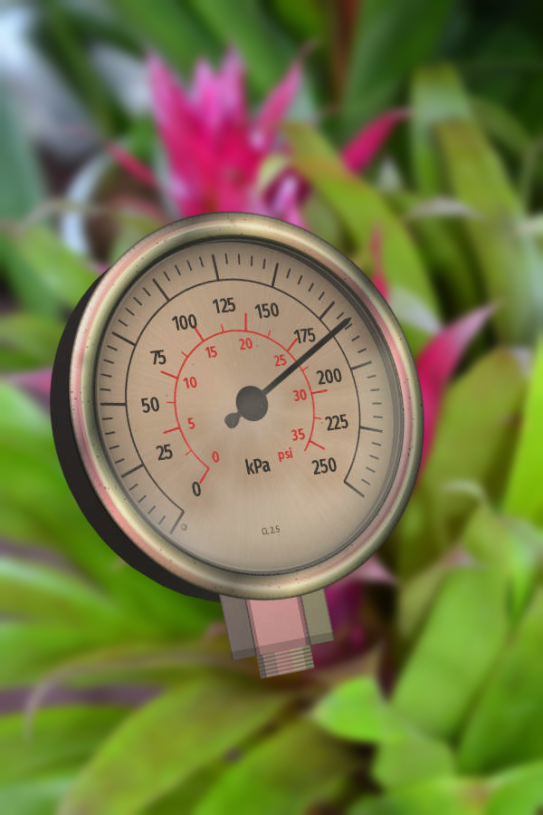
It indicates **182.5** kPa
